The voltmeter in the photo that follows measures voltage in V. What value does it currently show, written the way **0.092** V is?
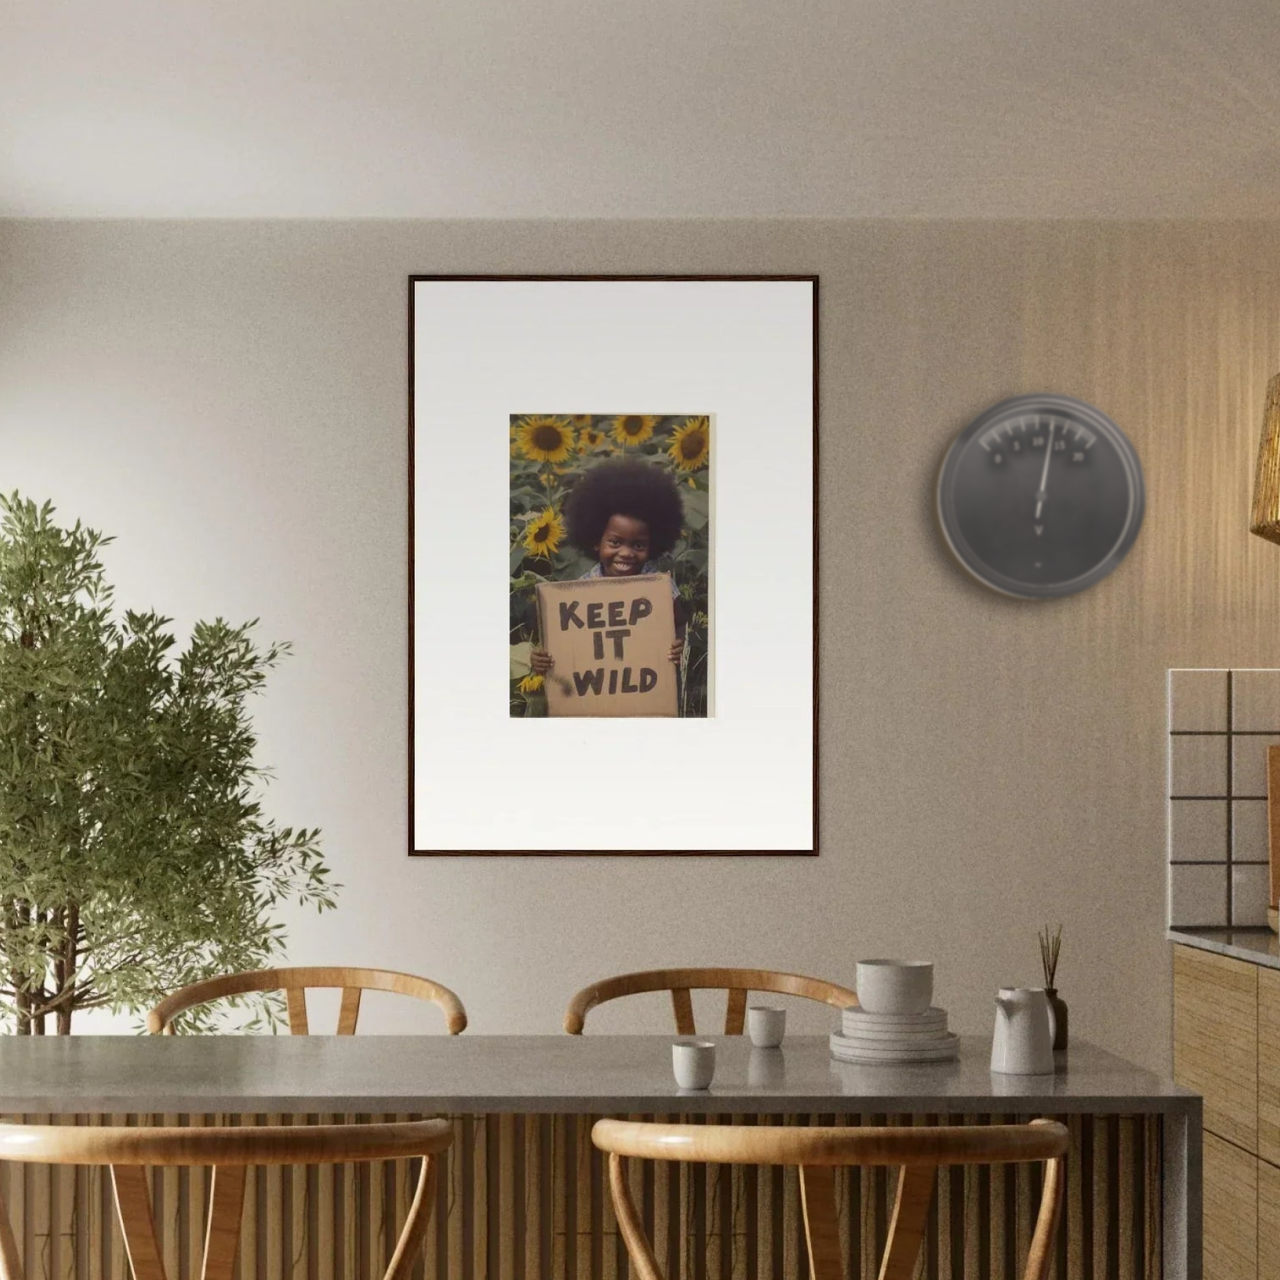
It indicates **12.5** V
